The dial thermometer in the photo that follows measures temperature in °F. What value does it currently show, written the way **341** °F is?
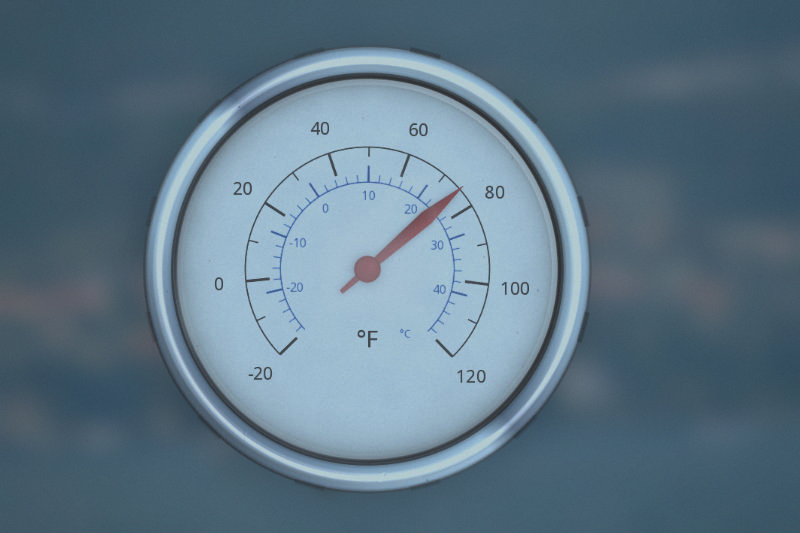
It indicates **75** °F
